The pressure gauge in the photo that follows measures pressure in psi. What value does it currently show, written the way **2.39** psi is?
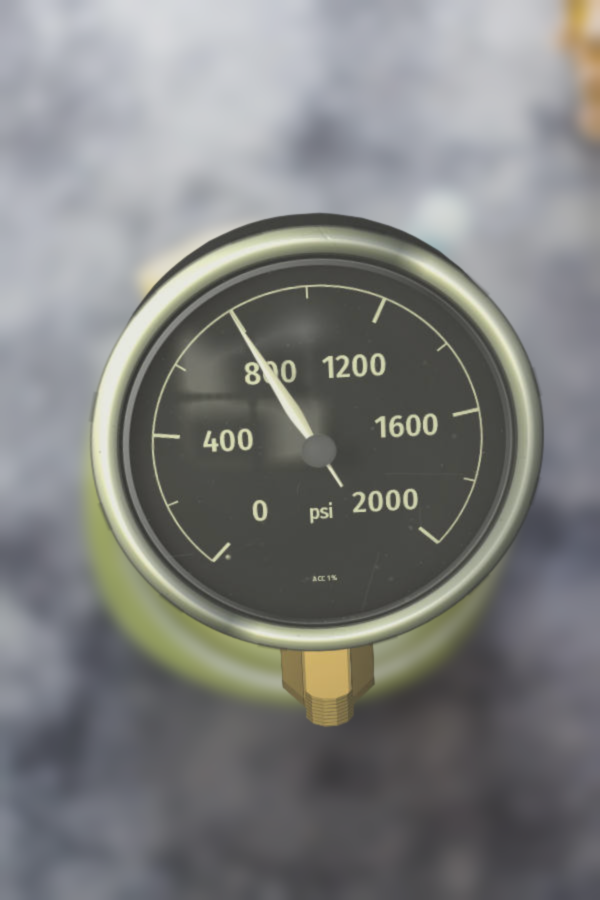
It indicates **800** psi
